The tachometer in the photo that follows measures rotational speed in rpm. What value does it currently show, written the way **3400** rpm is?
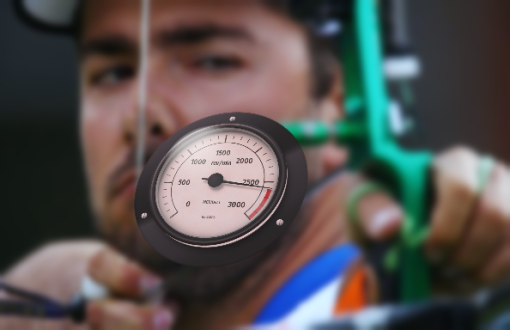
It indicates **2600** rpm
